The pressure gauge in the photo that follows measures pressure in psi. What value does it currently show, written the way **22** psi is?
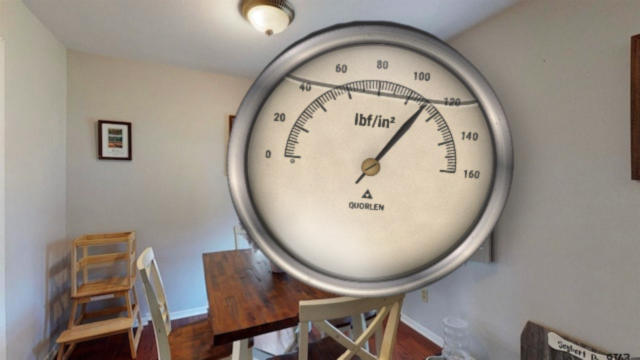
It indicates **110** psi
